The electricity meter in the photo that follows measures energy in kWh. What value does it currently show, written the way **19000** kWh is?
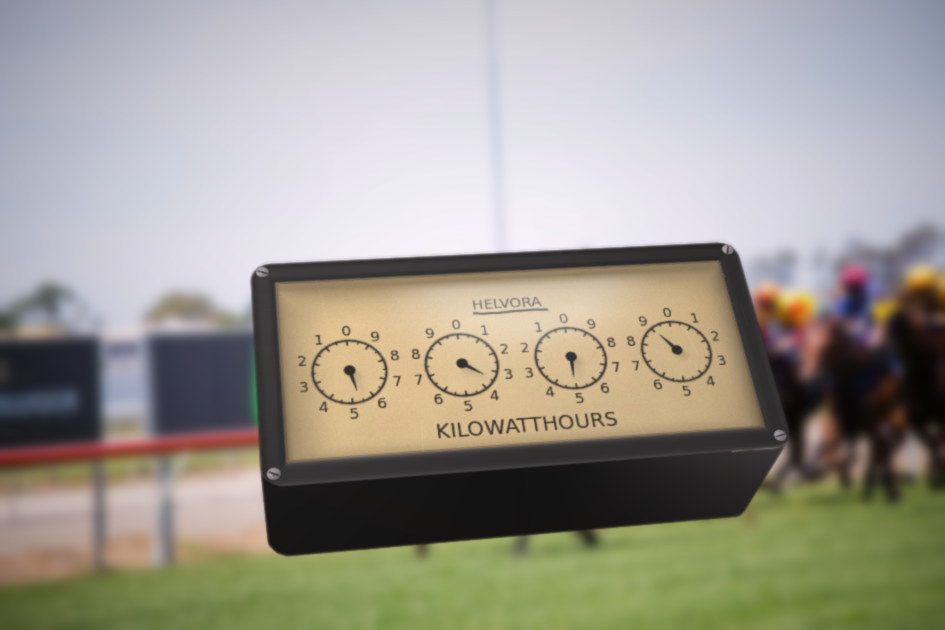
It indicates **5349** kWh
